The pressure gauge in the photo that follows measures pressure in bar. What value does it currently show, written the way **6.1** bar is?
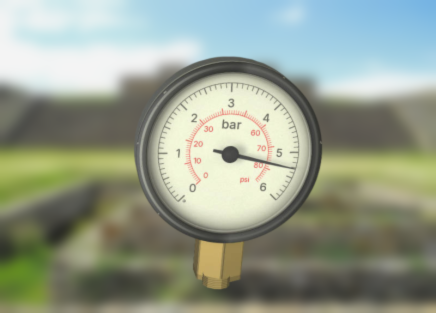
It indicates **5.3** bar
